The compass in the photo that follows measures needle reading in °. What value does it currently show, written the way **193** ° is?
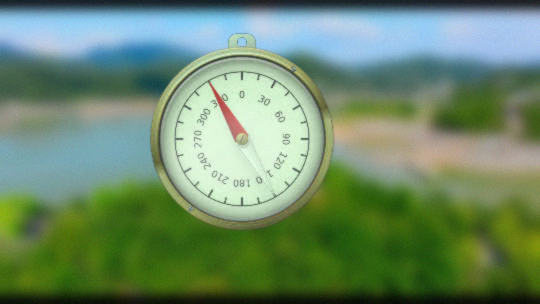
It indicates **330** °
